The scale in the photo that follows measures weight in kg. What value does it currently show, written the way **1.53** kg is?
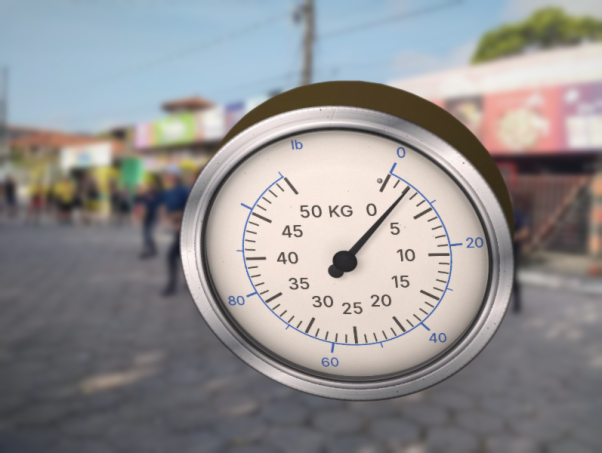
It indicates **2** kg
